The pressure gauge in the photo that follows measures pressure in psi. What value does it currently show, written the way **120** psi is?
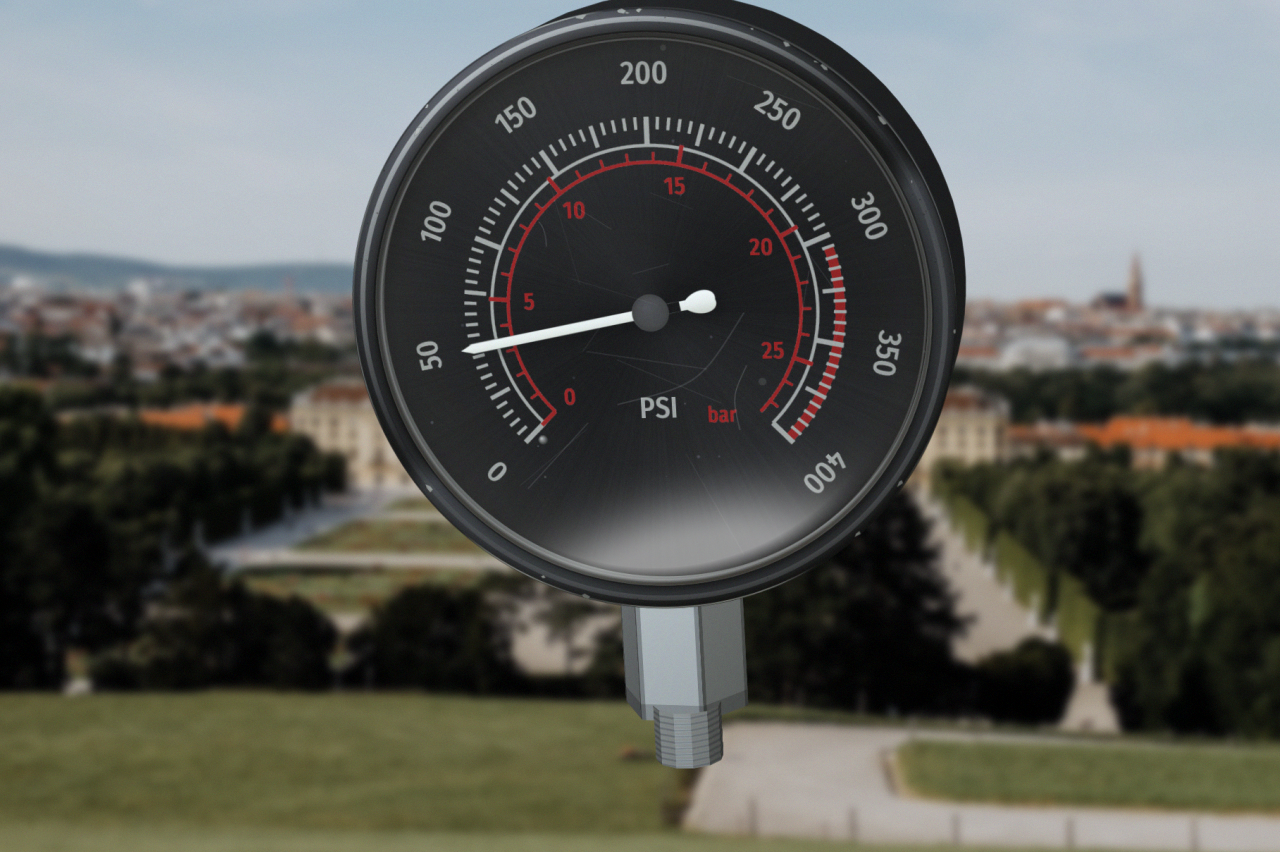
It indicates **50** psi
